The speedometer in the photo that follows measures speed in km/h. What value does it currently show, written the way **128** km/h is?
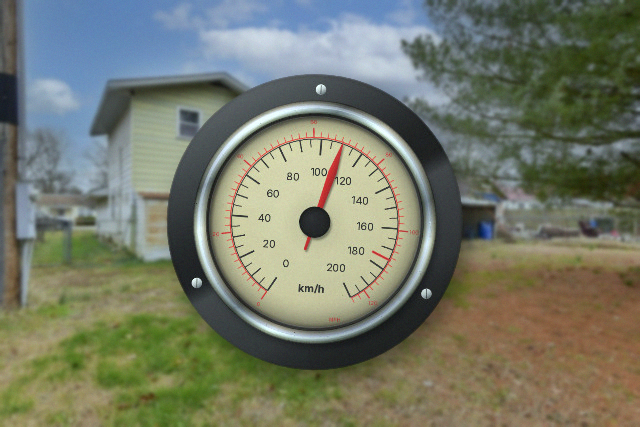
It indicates **110** km/h
